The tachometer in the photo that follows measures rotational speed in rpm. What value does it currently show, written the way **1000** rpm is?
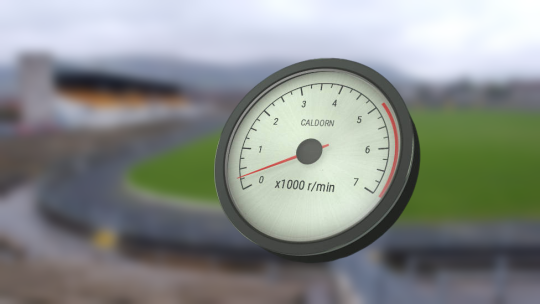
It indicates **250** rpm
